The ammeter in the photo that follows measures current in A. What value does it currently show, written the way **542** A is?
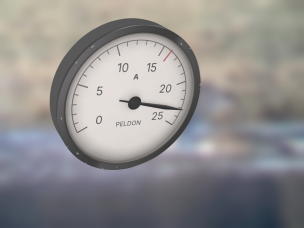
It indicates **23** A
